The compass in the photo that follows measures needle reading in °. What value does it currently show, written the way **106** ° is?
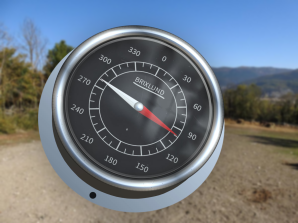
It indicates **100** °
